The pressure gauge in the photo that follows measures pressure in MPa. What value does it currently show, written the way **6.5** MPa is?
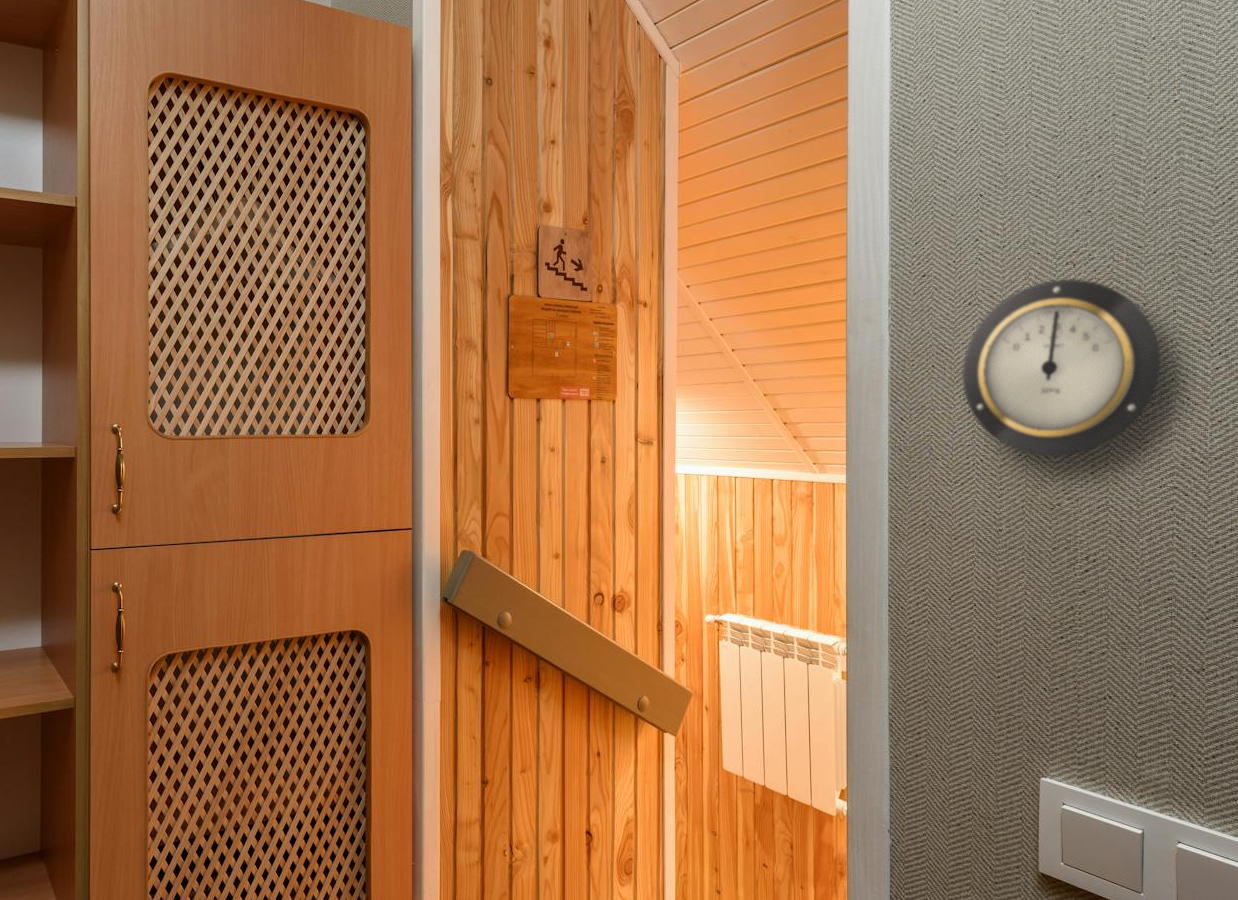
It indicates **3** MPa
